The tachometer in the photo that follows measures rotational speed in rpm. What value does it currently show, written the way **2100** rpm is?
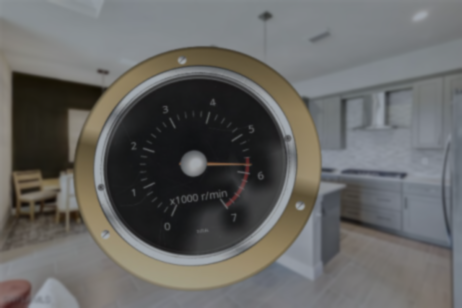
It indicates **5800** rpm
